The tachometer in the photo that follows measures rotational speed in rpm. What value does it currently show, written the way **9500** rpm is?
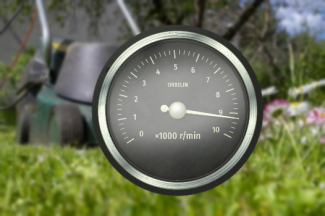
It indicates **9200** rpm
